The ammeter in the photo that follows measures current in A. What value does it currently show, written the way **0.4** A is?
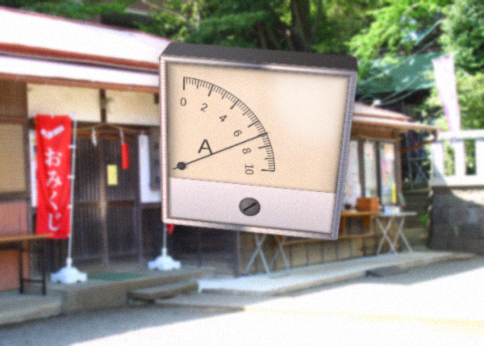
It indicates **7** A
